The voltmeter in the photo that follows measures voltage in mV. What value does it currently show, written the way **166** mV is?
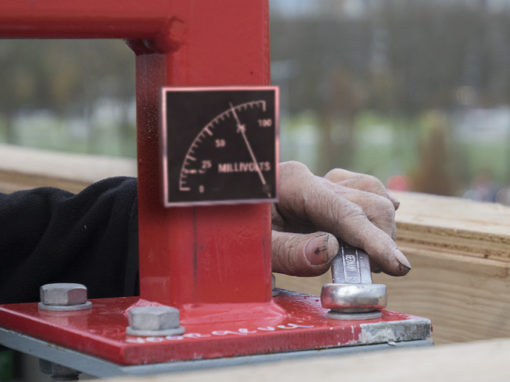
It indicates **75** mV
